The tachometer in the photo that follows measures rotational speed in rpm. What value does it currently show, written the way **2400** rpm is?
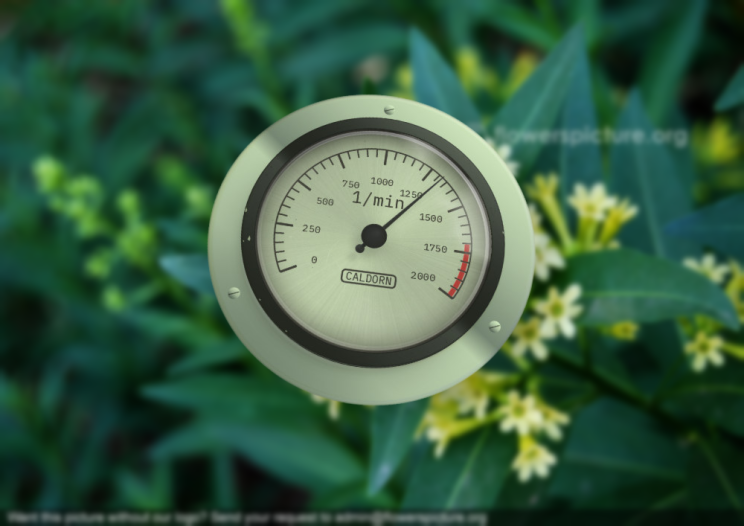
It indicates **1325** rpm
